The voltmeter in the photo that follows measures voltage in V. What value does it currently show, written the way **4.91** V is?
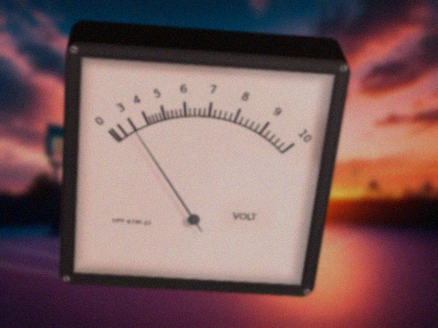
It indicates **3** V
